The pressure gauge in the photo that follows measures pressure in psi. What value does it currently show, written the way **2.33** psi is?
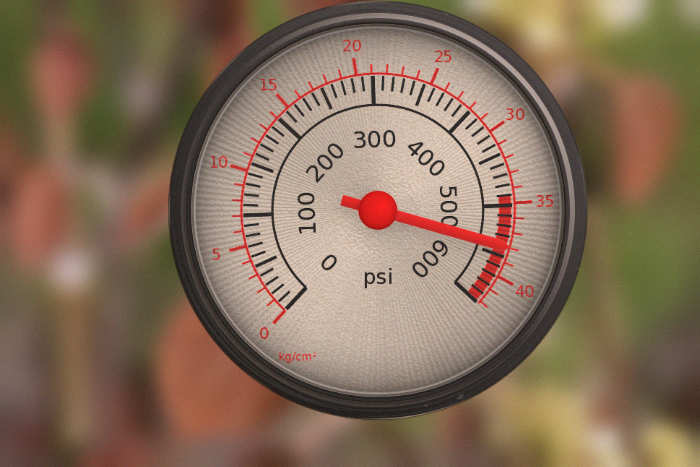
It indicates **540** psi
